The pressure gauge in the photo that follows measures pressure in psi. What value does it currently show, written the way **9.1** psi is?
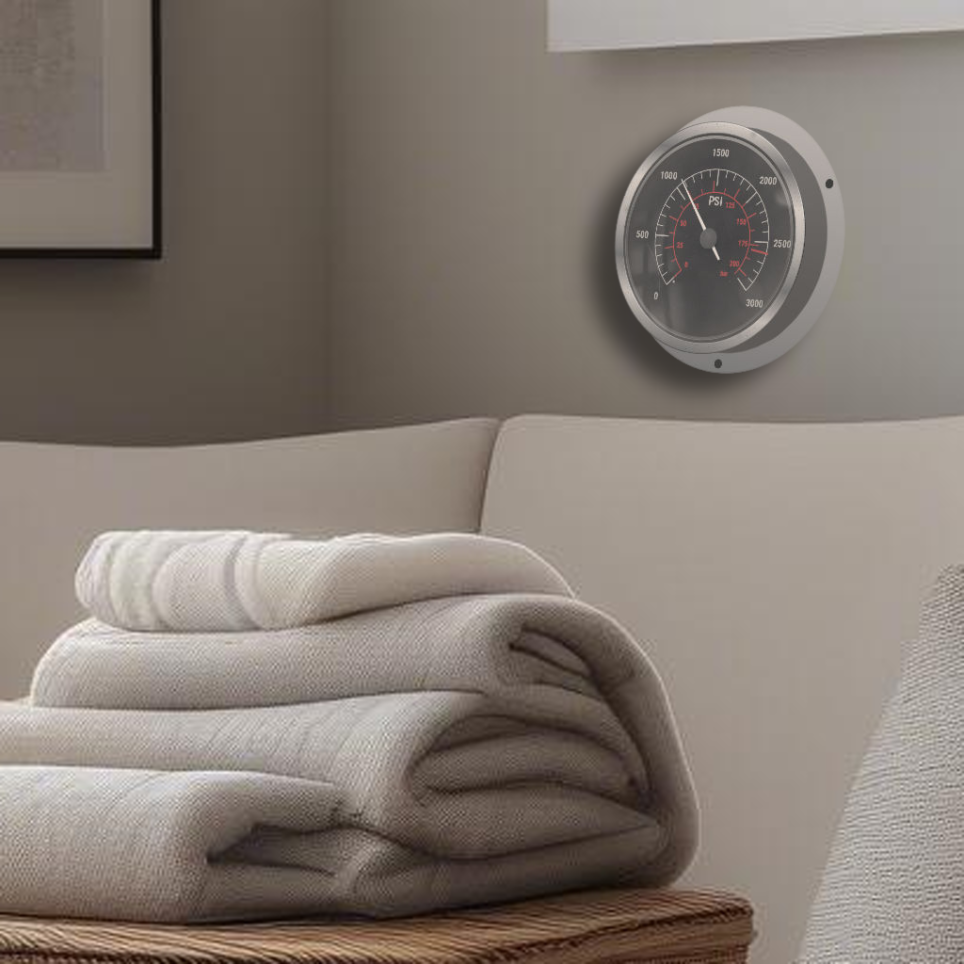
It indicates **1100** psi
